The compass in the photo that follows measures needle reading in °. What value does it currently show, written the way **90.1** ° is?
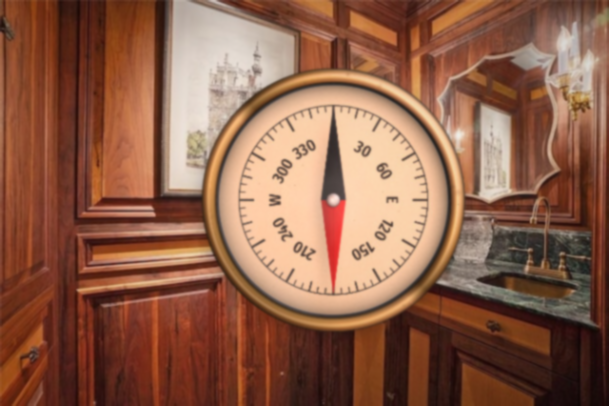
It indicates **180** °
